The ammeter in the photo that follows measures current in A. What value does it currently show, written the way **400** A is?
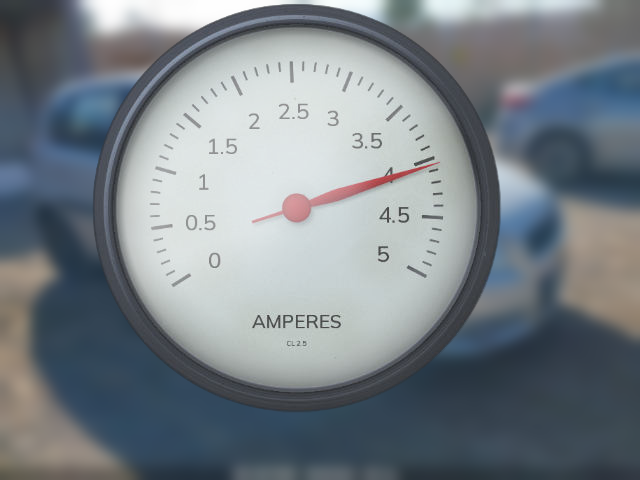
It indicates **4.05** A
